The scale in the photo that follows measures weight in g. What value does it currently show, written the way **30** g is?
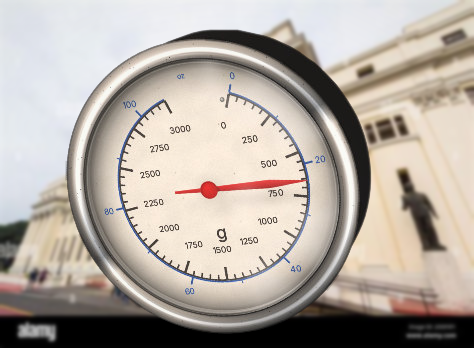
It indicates **650** g
